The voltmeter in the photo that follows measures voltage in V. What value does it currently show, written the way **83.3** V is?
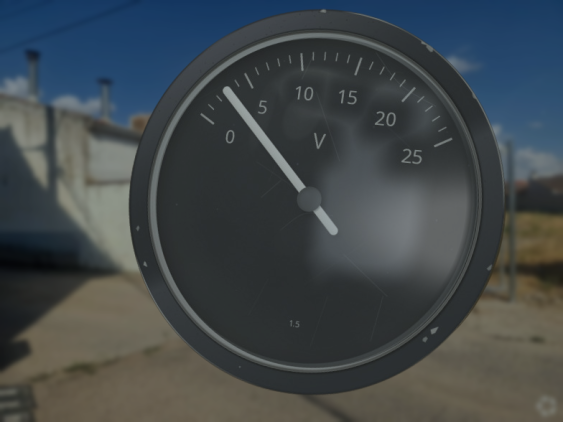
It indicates **3** V
